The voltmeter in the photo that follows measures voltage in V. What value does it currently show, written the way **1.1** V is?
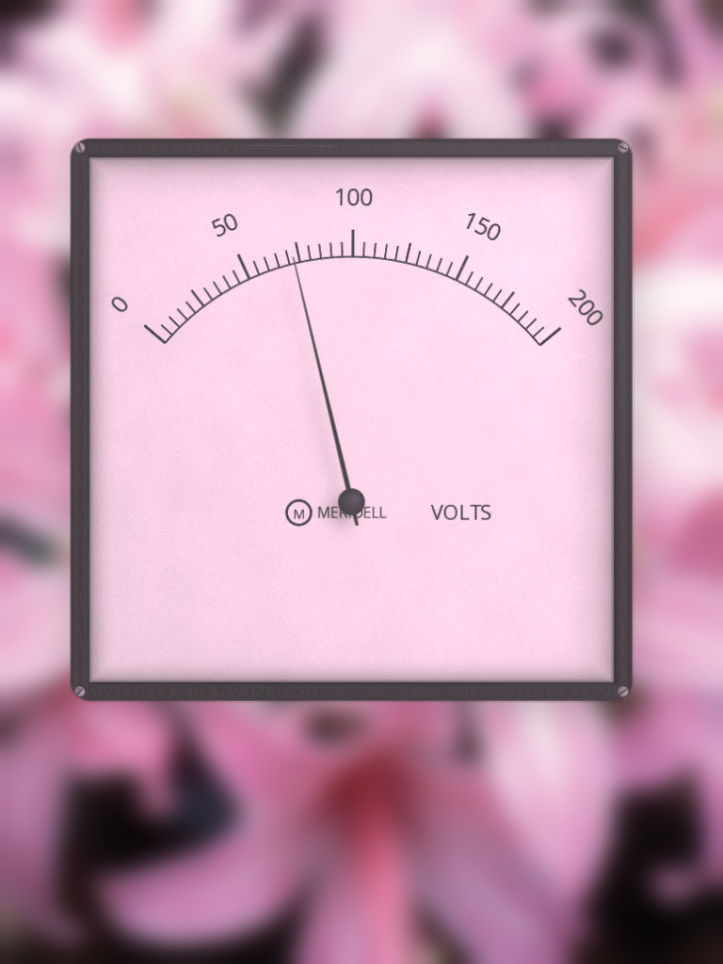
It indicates **72.5** V
